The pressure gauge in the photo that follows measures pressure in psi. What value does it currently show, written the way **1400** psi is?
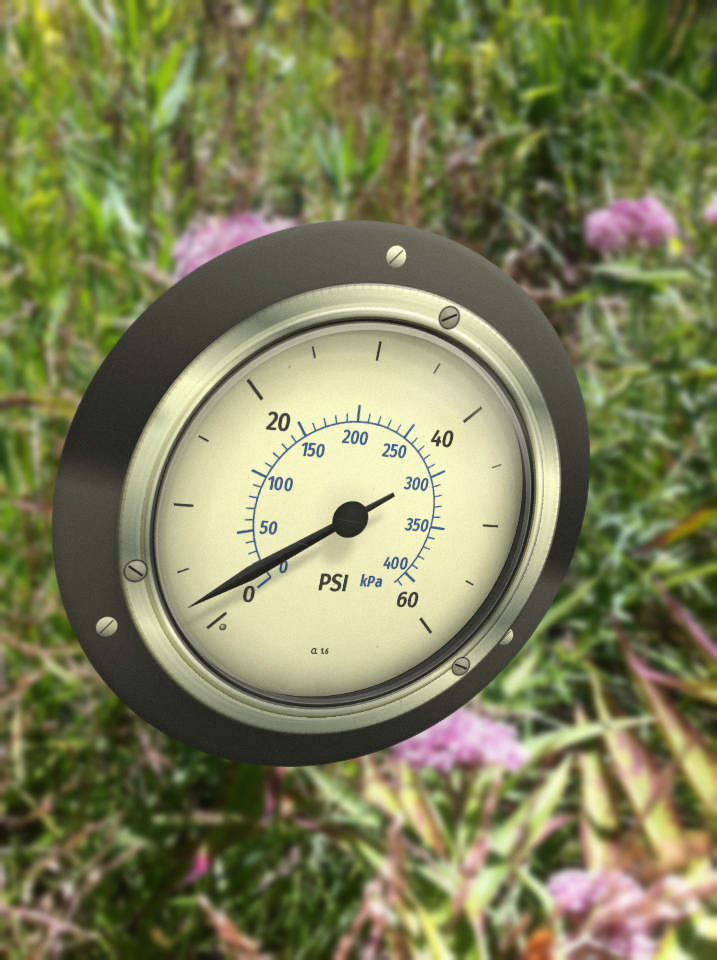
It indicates **2.5** psi
